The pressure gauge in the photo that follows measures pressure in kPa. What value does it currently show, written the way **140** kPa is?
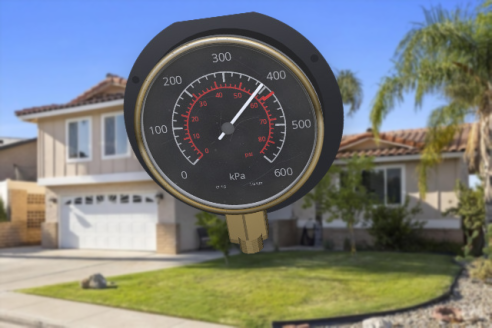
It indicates **390** kPa
